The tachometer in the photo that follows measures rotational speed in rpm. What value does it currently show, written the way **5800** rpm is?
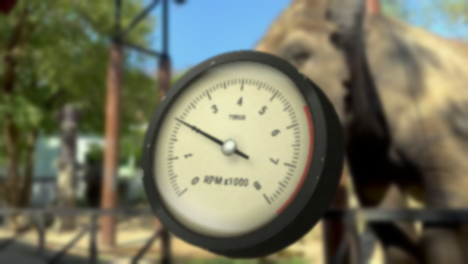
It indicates **2000** rpm
